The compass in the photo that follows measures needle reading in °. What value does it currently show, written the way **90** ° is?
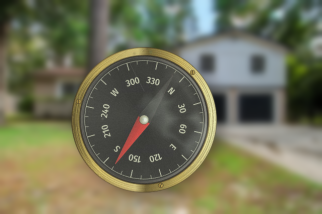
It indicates **170** °
